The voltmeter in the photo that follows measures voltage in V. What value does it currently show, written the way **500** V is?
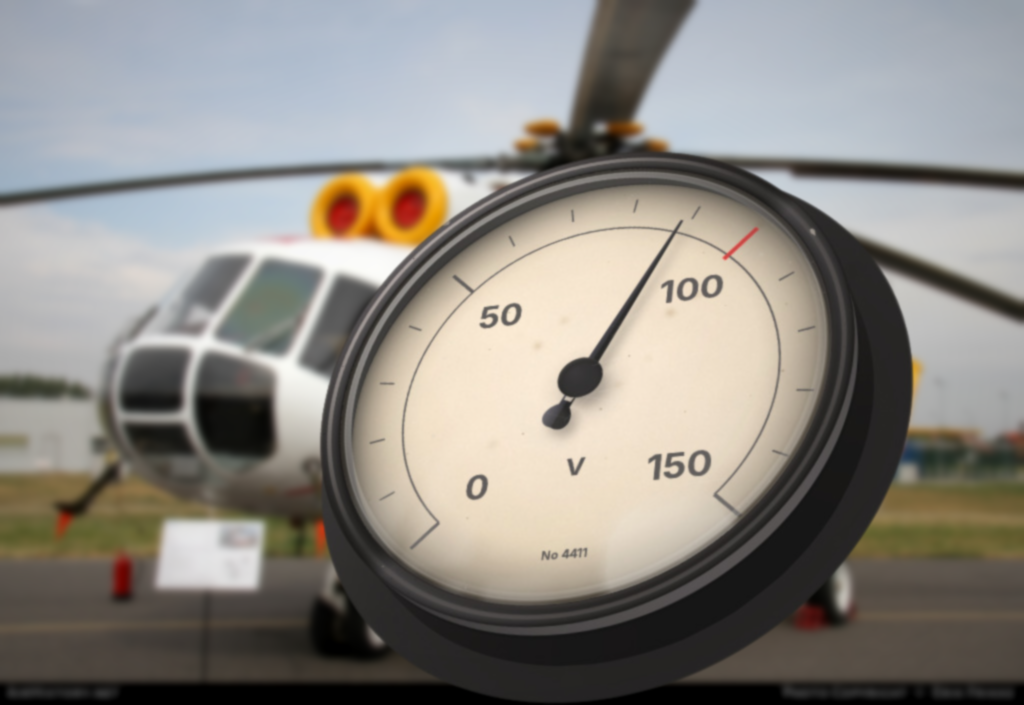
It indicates **90** V
